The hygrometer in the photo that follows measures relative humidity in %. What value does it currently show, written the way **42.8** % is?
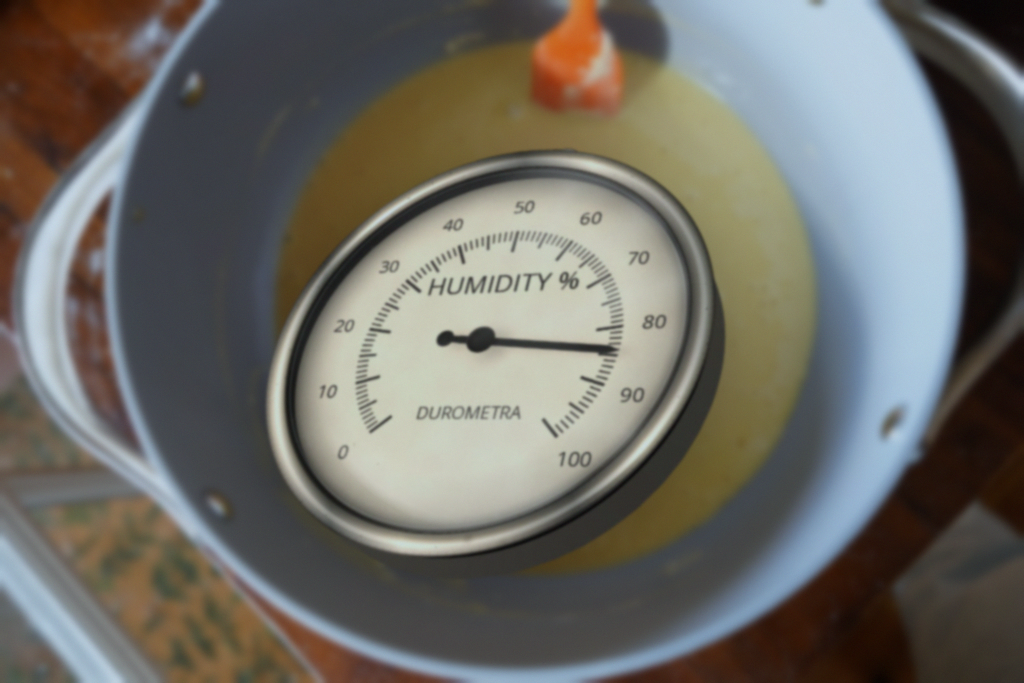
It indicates **85** %
